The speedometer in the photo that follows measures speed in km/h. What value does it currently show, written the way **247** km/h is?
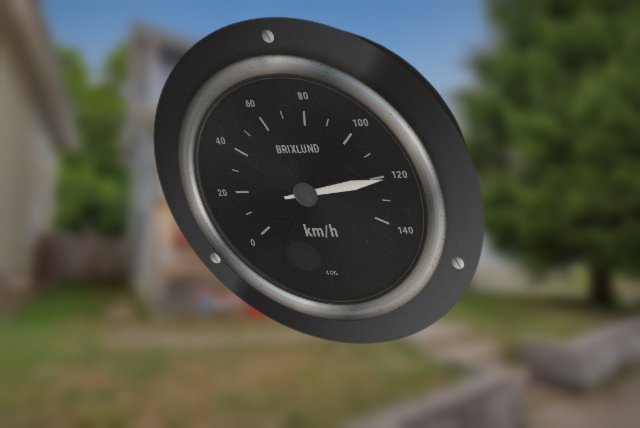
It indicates **120** km/h
